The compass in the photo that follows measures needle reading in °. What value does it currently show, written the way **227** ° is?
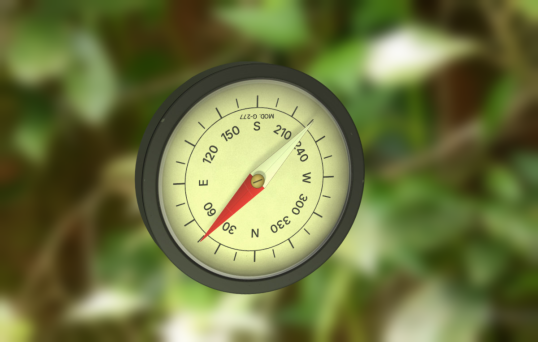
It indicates **45** °
